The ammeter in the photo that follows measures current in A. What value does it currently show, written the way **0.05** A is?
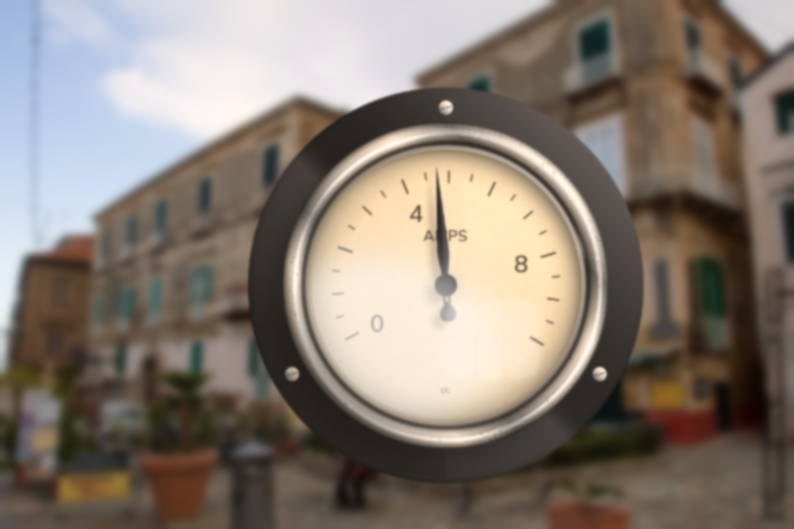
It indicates **4.75** A
